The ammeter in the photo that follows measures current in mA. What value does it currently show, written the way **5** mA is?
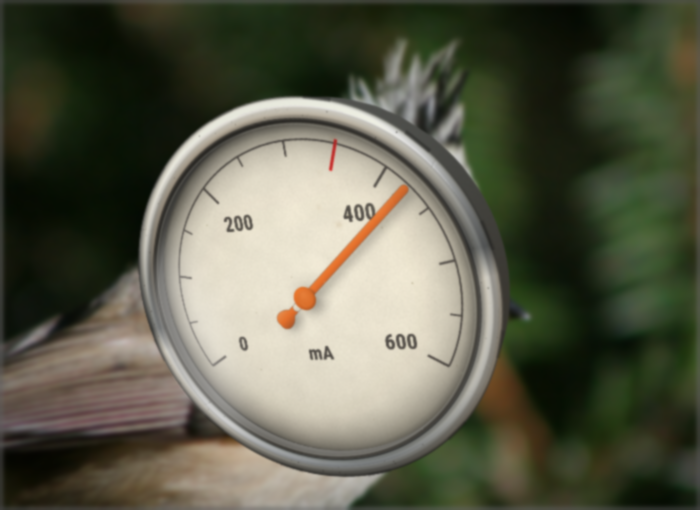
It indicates **425** mA
